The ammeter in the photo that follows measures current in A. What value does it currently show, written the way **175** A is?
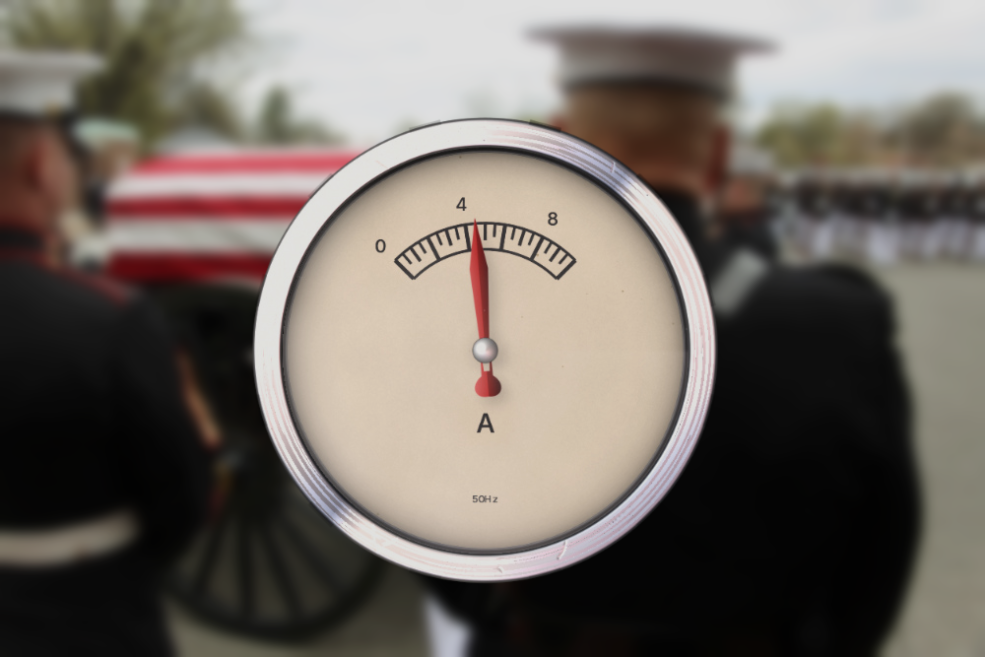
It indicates **4.5** A
